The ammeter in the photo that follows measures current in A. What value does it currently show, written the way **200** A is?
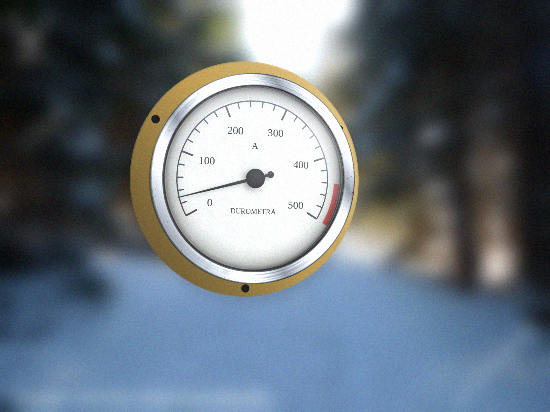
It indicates **30** A
